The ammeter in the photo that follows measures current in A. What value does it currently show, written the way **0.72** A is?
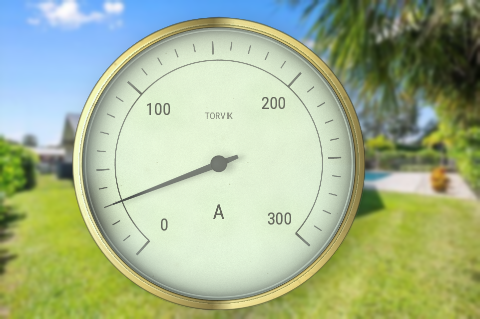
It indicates **30** A
